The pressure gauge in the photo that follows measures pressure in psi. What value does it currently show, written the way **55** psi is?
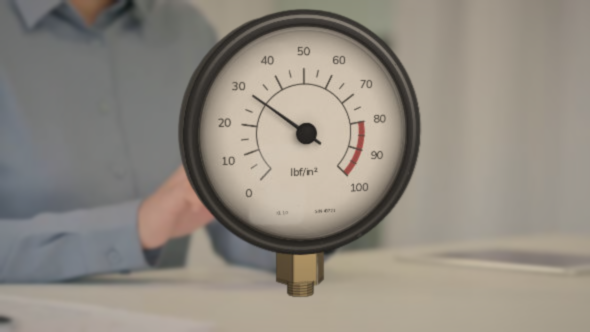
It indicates **30** psi
